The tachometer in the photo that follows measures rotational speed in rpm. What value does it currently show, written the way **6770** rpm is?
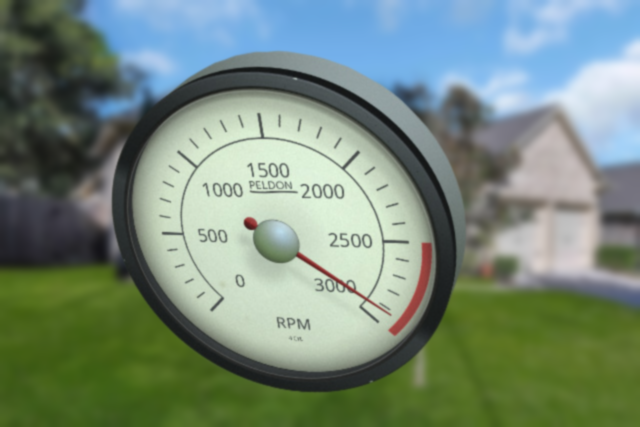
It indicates **2900** rpm
